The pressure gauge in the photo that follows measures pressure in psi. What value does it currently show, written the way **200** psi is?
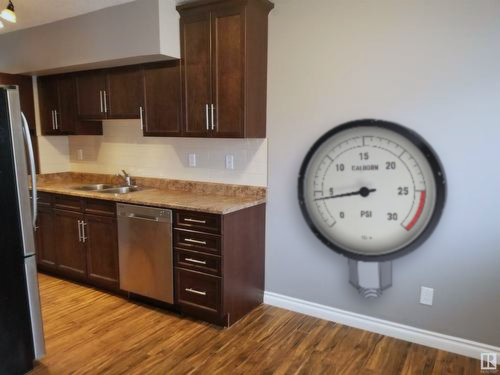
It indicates **4** psi
